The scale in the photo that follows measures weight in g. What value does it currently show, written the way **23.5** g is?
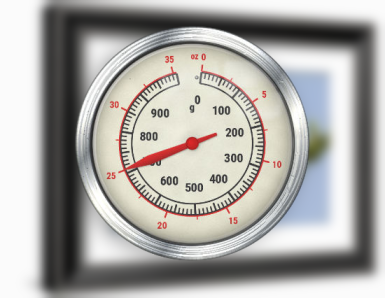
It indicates **710** g
